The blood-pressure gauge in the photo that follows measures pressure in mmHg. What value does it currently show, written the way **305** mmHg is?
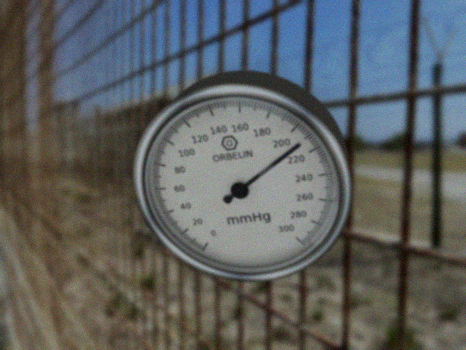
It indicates **210** mmHg
